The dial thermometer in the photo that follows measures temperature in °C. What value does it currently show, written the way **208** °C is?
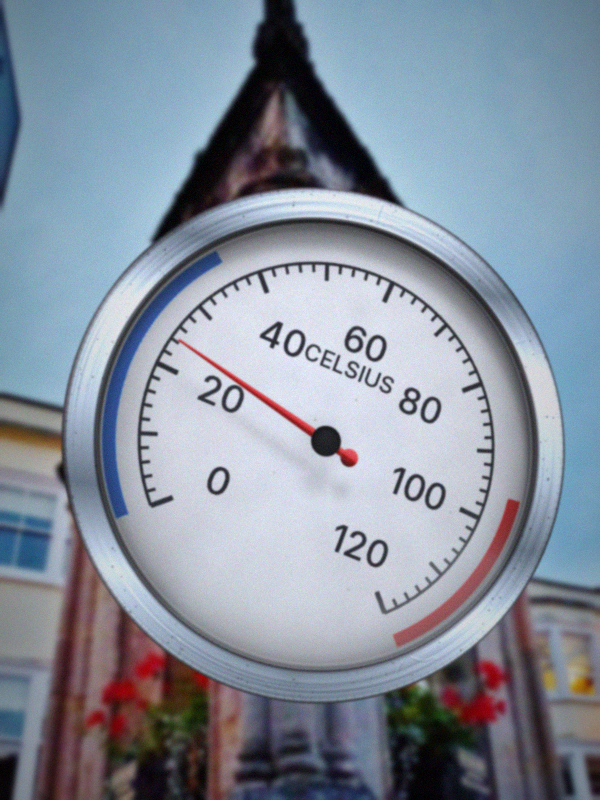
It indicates **24** °C
